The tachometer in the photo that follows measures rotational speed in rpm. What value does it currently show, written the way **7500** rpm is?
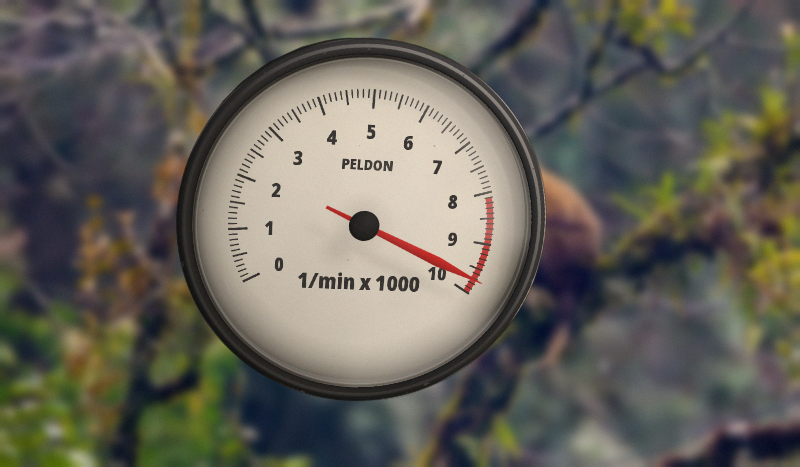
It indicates **9700** rpm
